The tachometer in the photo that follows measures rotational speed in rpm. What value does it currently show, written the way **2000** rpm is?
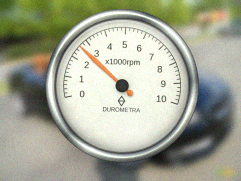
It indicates **2600** rpm
